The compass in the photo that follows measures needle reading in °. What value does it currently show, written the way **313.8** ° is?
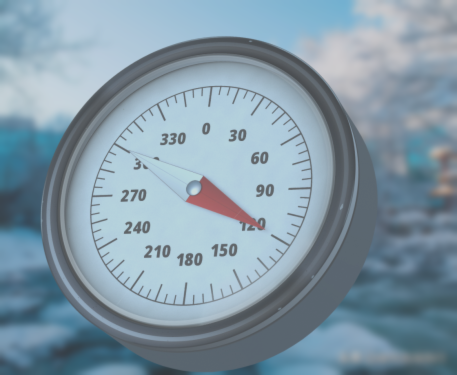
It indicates **120** °
